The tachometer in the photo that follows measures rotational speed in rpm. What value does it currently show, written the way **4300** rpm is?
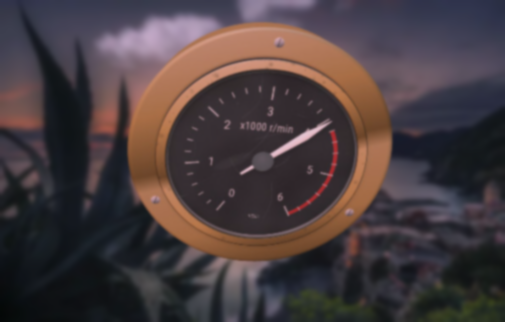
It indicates **4000** rpm
